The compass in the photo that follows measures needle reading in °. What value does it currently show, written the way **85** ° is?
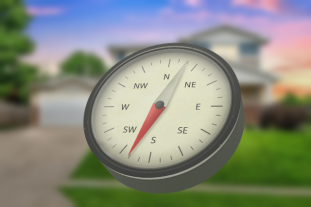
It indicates **200** °
